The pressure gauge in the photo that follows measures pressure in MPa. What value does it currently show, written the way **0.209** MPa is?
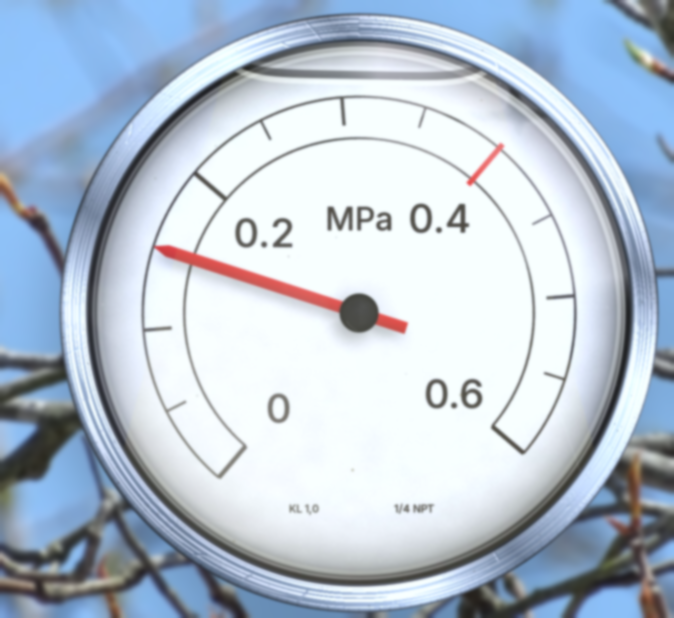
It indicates **0.15** MPa
